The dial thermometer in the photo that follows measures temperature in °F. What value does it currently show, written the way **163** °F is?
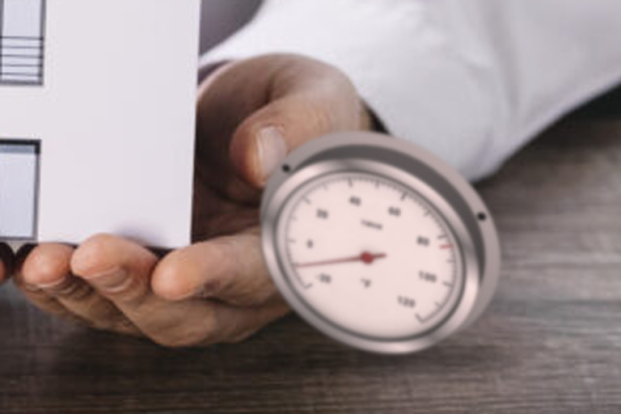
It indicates **-10** °F
